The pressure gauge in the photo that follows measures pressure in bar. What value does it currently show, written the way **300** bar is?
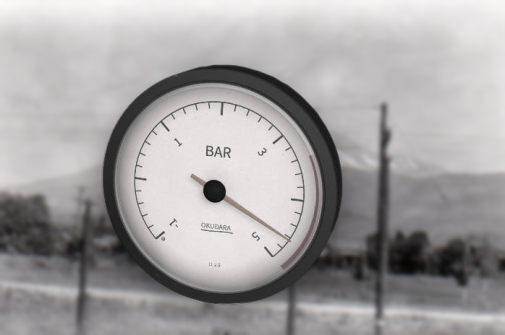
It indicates **4.6** bar
